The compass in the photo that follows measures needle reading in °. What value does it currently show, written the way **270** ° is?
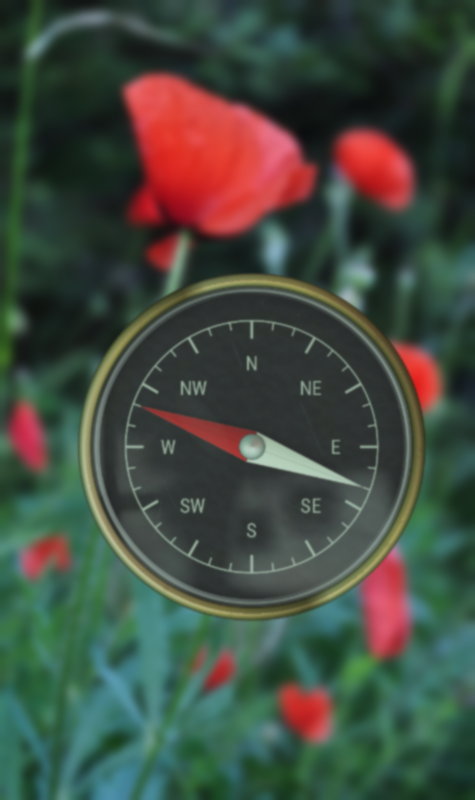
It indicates **290** °
